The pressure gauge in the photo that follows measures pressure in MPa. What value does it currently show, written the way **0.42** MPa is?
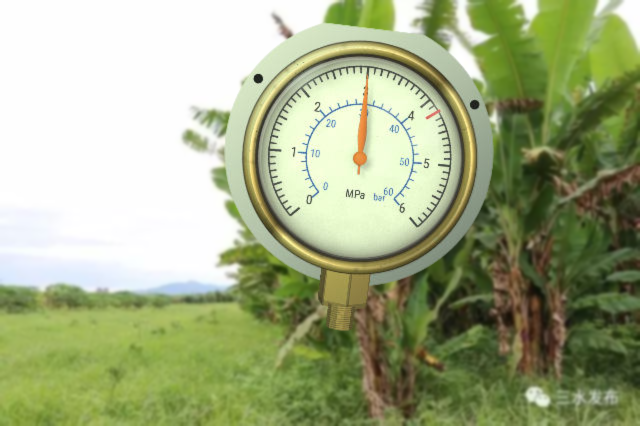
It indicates **3** MPa
